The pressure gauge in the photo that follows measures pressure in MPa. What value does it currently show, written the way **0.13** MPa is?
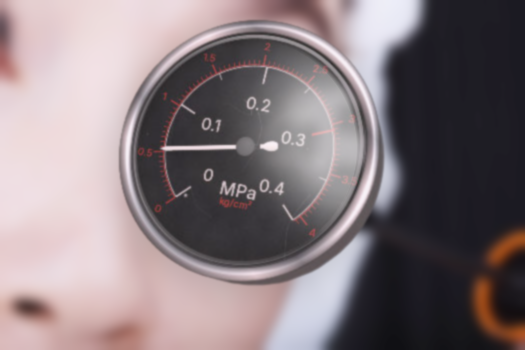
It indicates **0.05** MPa
